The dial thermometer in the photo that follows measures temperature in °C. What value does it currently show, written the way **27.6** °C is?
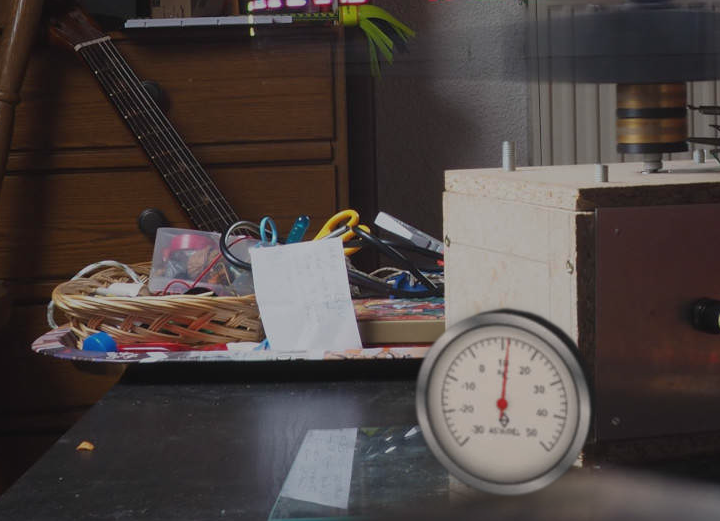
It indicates **12** °C
